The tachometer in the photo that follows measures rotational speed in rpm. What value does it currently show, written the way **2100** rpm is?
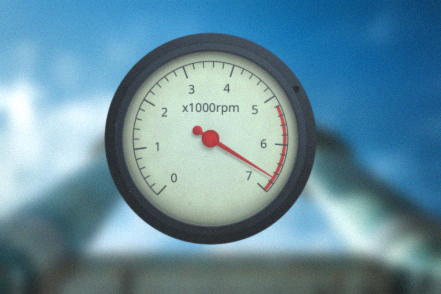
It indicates **6700** rpm
